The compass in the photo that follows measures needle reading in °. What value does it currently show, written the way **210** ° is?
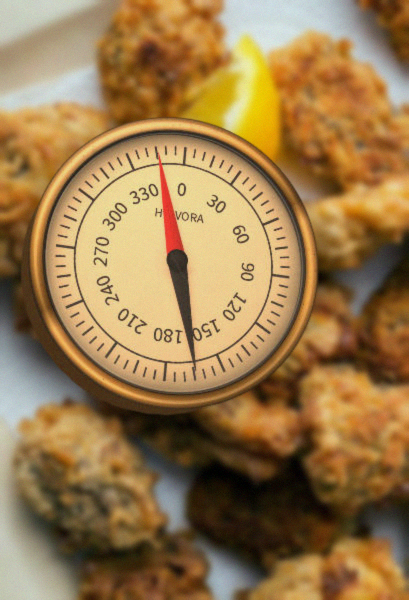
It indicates **345** °
